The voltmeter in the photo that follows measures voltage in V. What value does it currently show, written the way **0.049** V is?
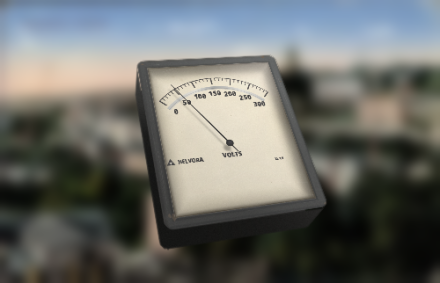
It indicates **50** V
